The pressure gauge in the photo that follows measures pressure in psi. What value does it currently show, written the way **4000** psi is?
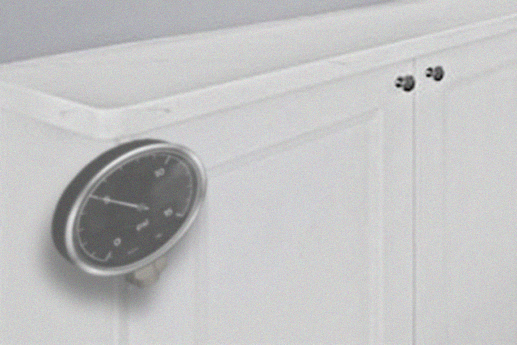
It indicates **5** psi
